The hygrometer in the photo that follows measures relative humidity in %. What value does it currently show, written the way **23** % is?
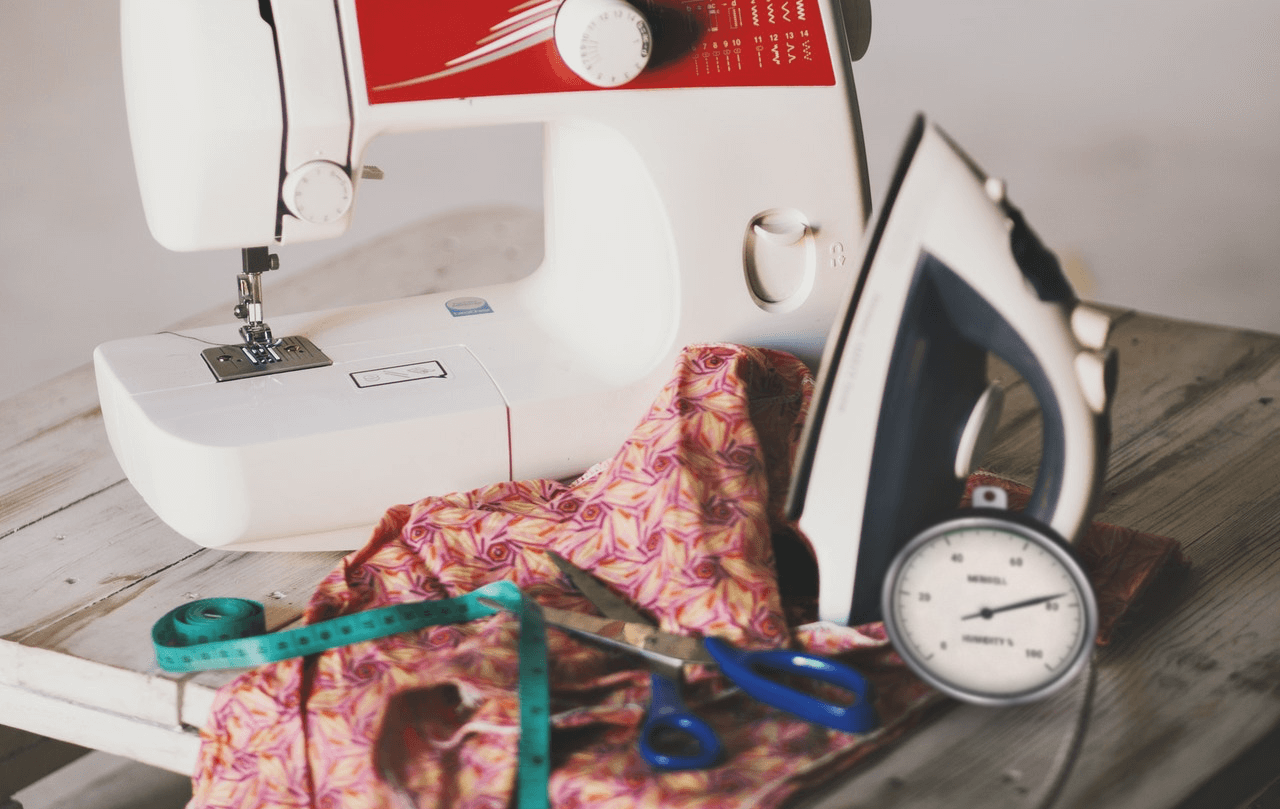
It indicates **76** %
